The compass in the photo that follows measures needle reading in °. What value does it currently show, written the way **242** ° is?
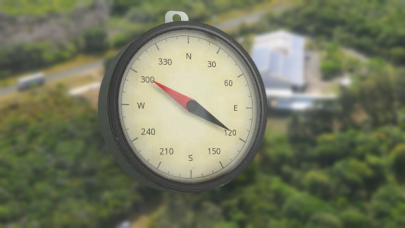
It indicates **300** °
